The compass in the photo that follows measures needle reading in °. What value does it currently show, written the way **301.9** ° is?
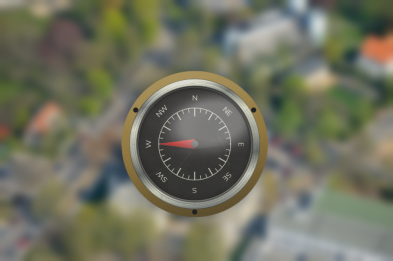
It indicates **270** °
